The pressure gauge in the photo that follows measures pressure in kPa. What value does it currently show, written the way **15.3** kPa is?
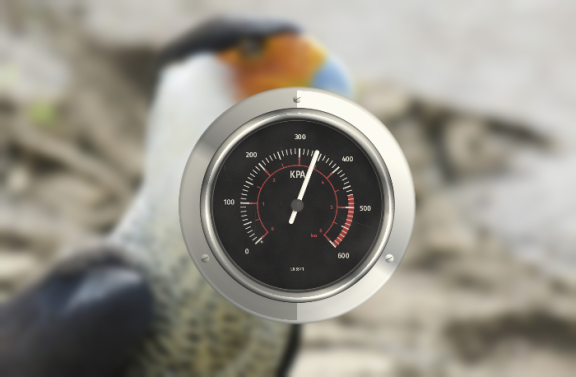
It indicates **340** kPa
